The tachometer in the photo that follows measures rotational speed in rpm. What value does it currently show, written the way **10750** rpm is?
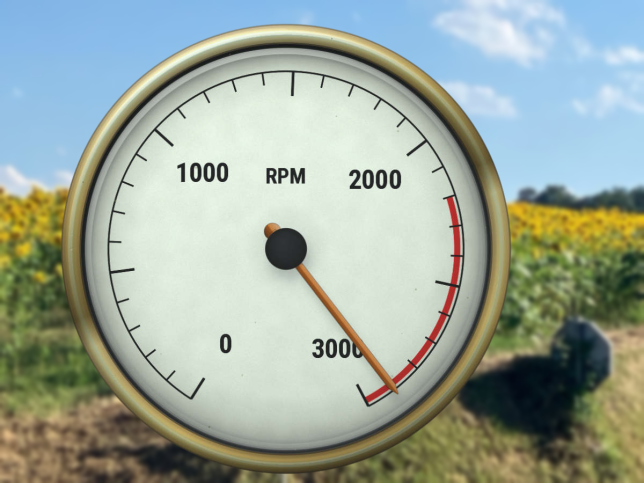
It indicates **2900** rpm
